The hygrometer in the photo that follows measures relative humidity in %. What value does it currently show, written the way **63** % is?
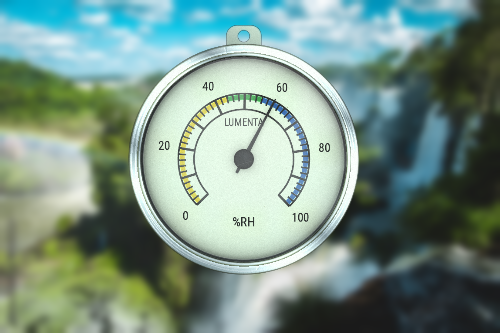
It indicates **60** %
